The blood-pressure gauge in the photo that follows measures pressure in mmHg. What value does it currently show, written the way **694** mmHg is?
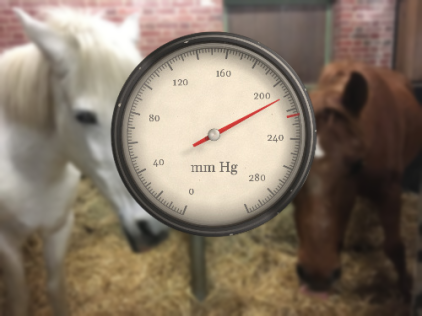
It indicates **210** mmHg
